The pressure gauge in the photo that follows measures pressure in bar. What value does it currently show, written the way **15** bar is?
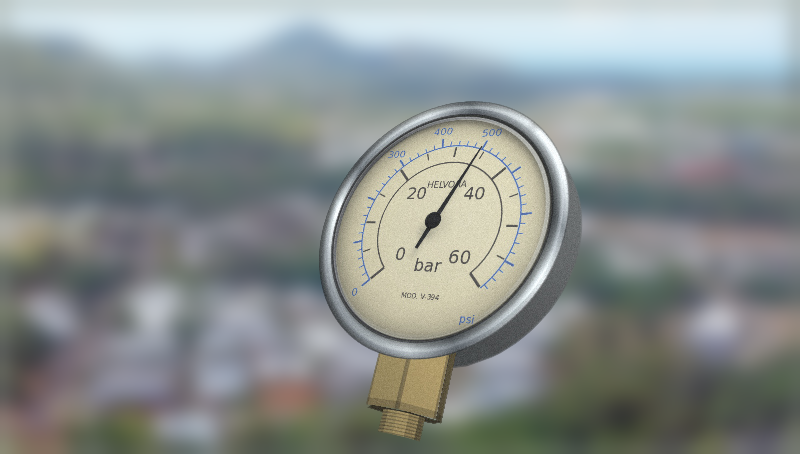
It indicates **35** bar
